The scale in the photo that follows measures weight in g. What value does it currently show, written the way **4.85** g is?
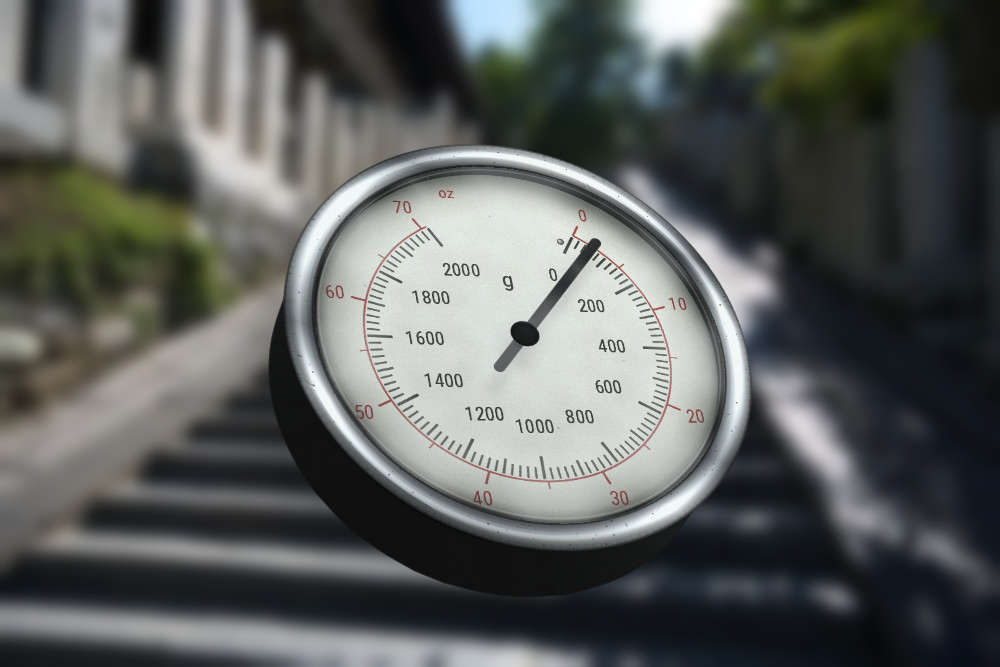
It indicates **60** g
